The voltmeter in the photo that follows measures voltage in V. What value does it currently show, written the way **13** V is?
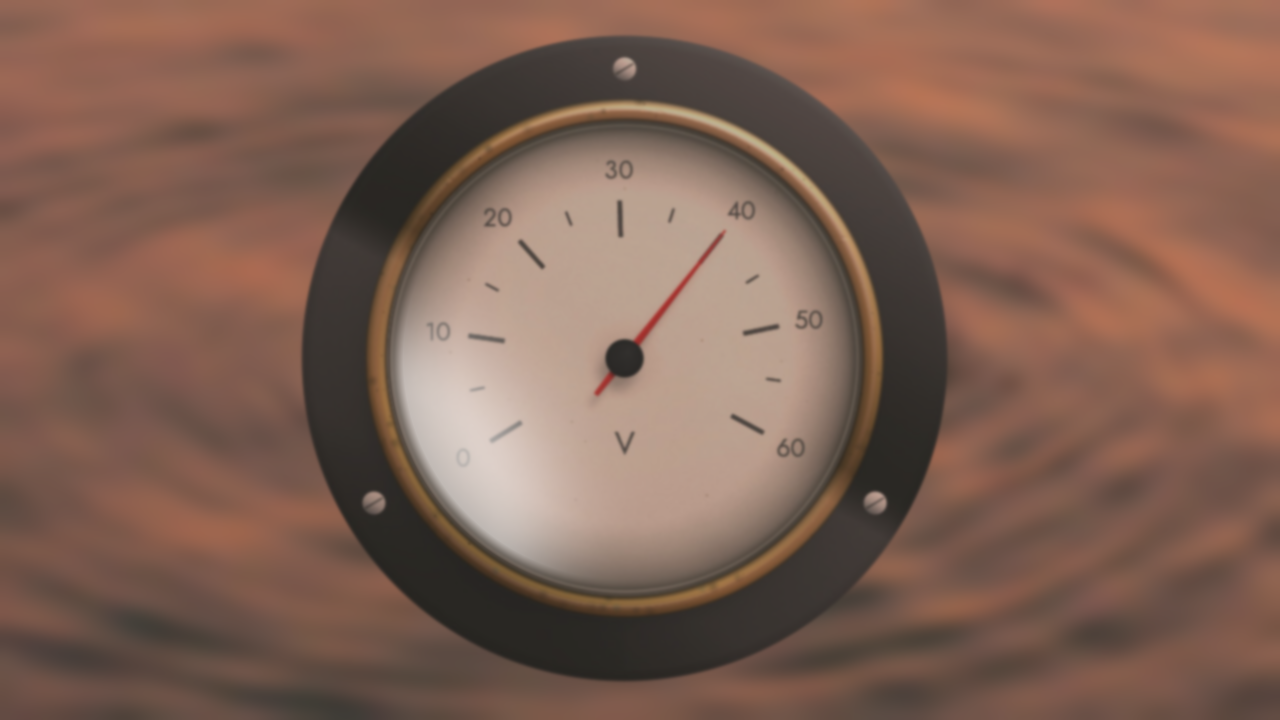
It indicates **40** V
